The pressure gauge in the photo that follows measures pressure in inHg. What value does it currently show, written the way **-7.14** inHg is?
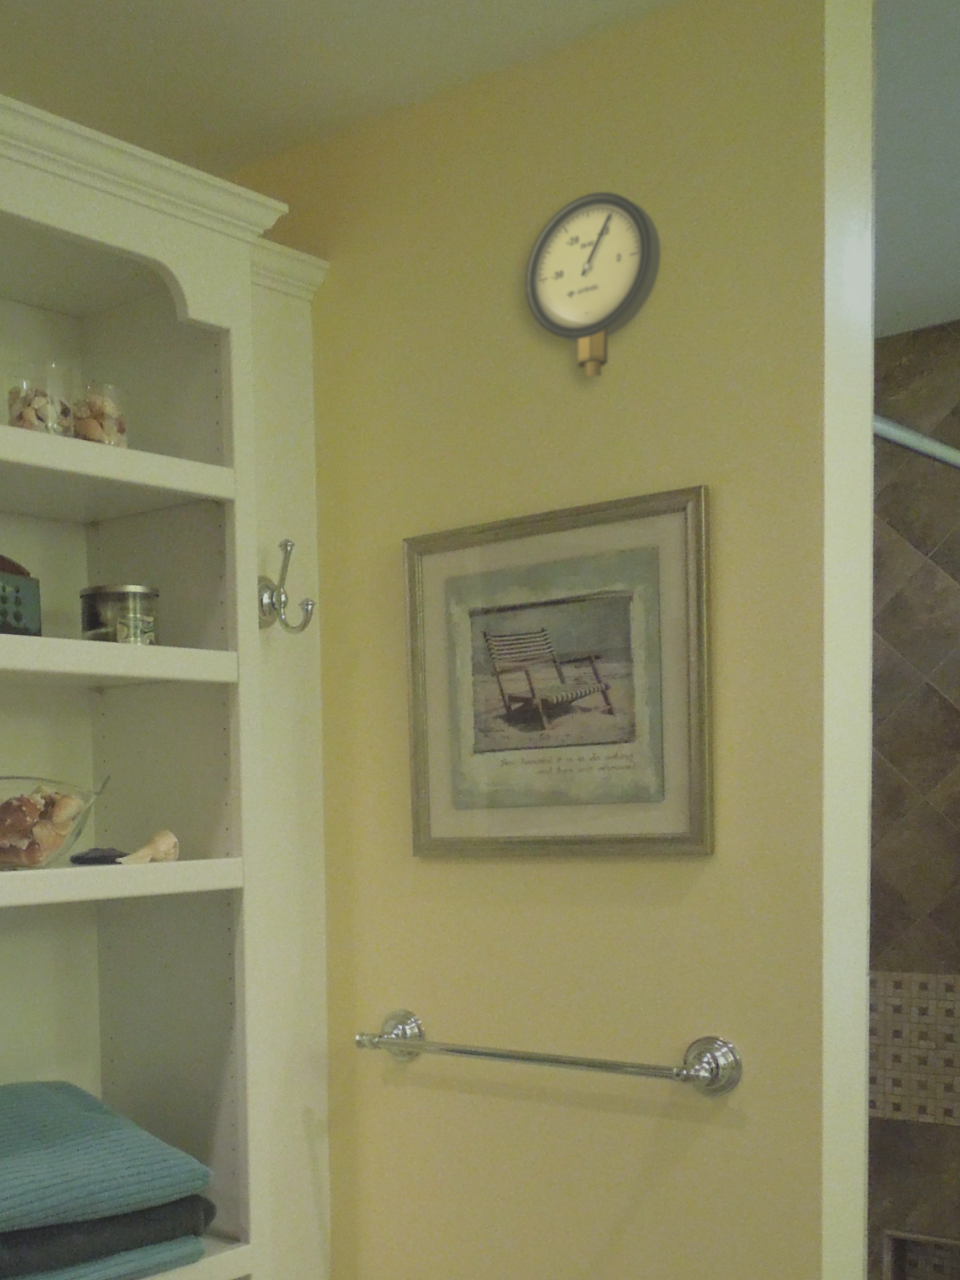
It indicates **-10** inHg
